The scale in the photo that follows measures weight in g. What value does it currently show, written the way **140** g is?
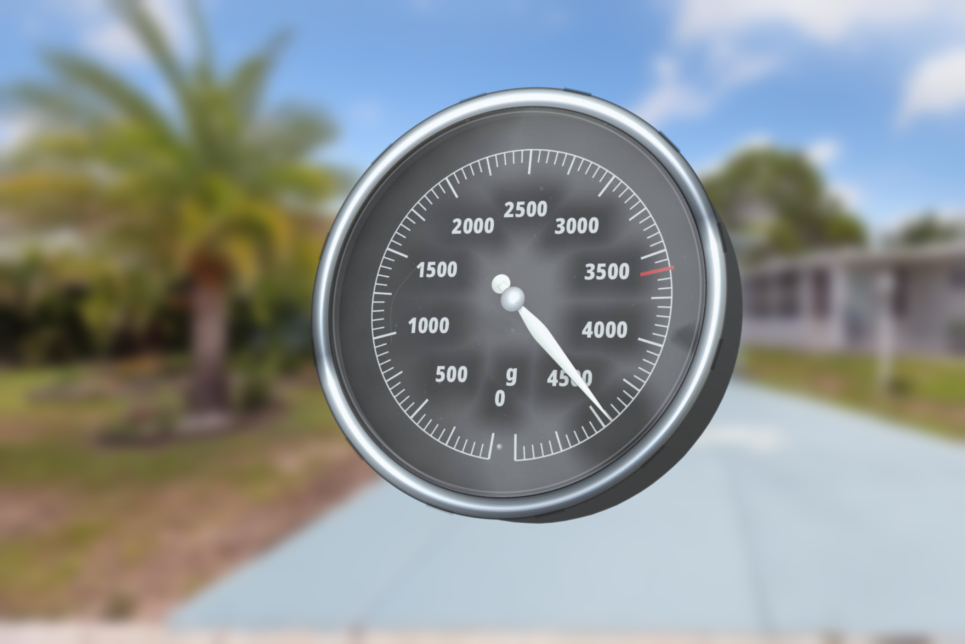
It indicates **4450** g
